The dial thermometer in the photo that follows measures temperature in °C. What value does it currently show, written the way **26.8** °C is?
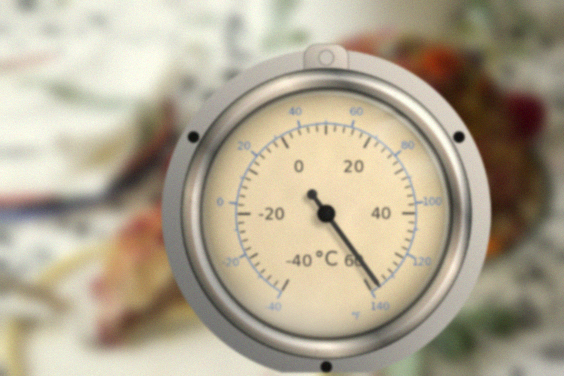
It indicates **58** °C
